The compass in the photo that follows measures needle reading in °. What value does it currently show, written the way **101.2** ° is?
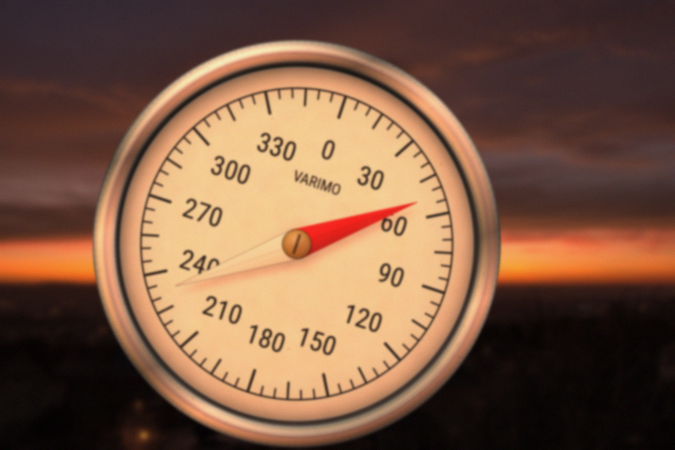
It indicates **52.5** °
